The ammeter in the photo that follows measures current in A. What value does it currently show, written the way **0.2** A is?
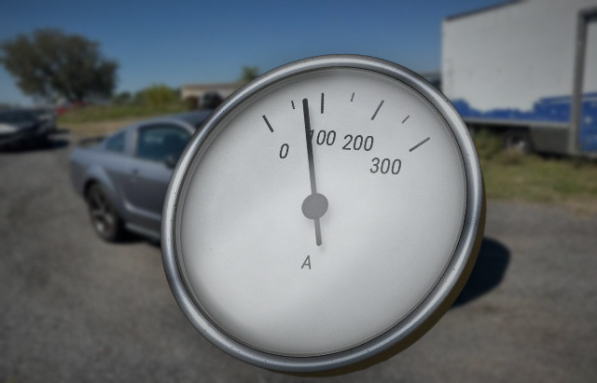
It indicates **75** A
